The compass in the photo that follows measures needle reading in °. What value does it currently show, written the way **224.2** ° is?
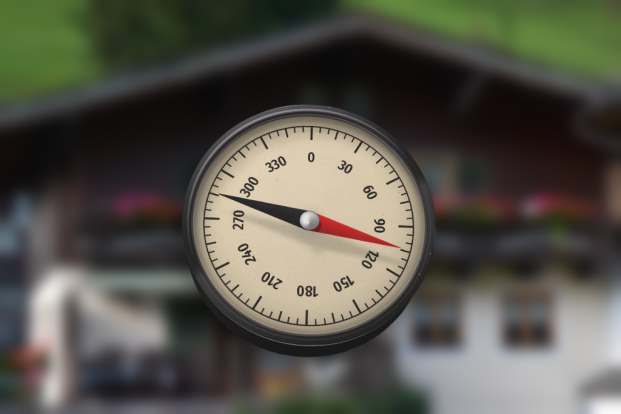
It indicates **105** °
